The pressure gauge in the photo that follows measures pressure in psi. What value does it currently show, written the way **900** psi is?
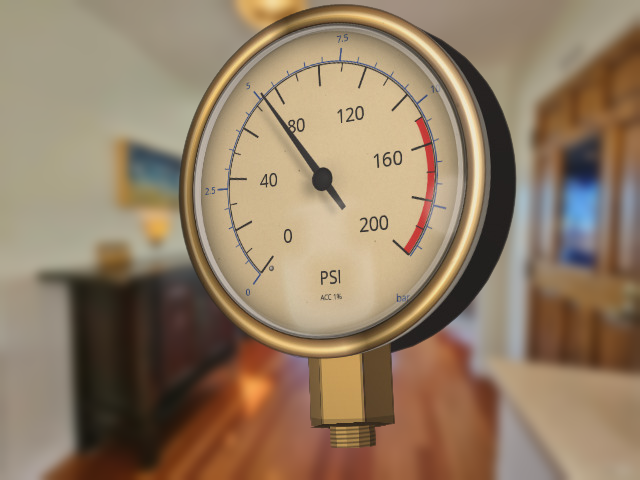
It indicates **75** psi
